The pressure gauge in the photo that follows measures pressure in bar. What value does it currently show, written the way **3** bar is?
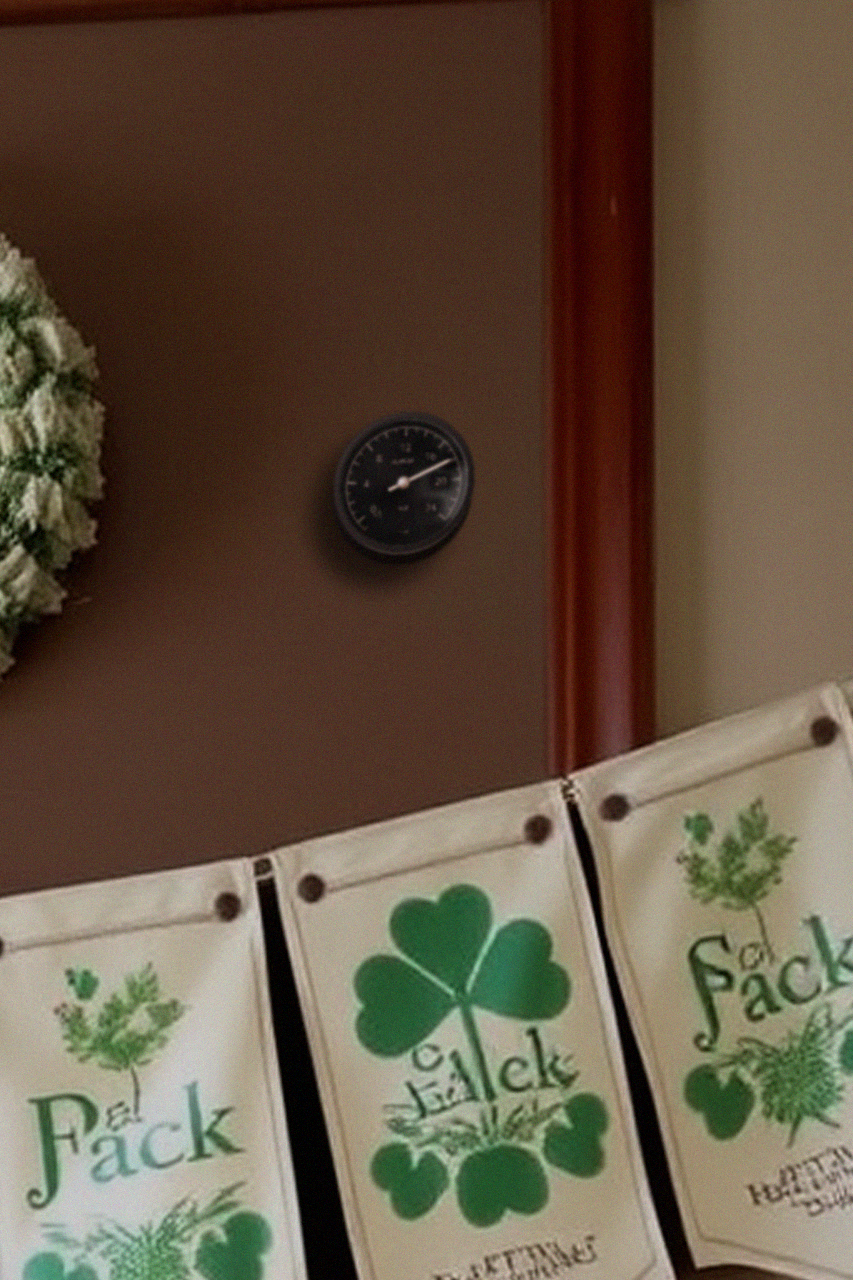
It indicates **18** bar
